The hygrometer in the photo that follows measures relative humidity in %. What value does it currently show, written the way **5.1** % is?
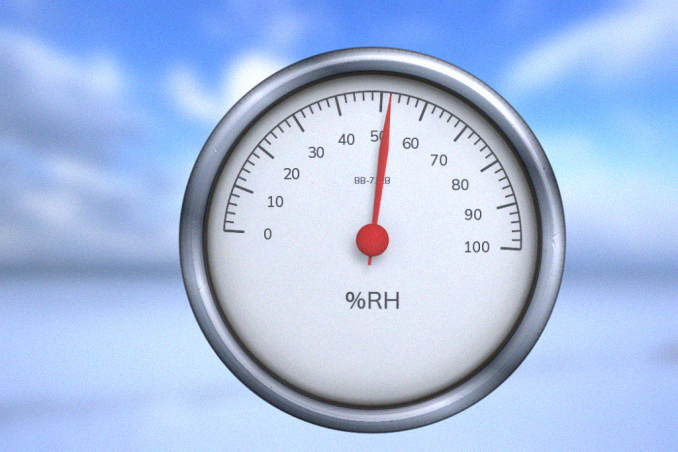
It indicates **52** %
